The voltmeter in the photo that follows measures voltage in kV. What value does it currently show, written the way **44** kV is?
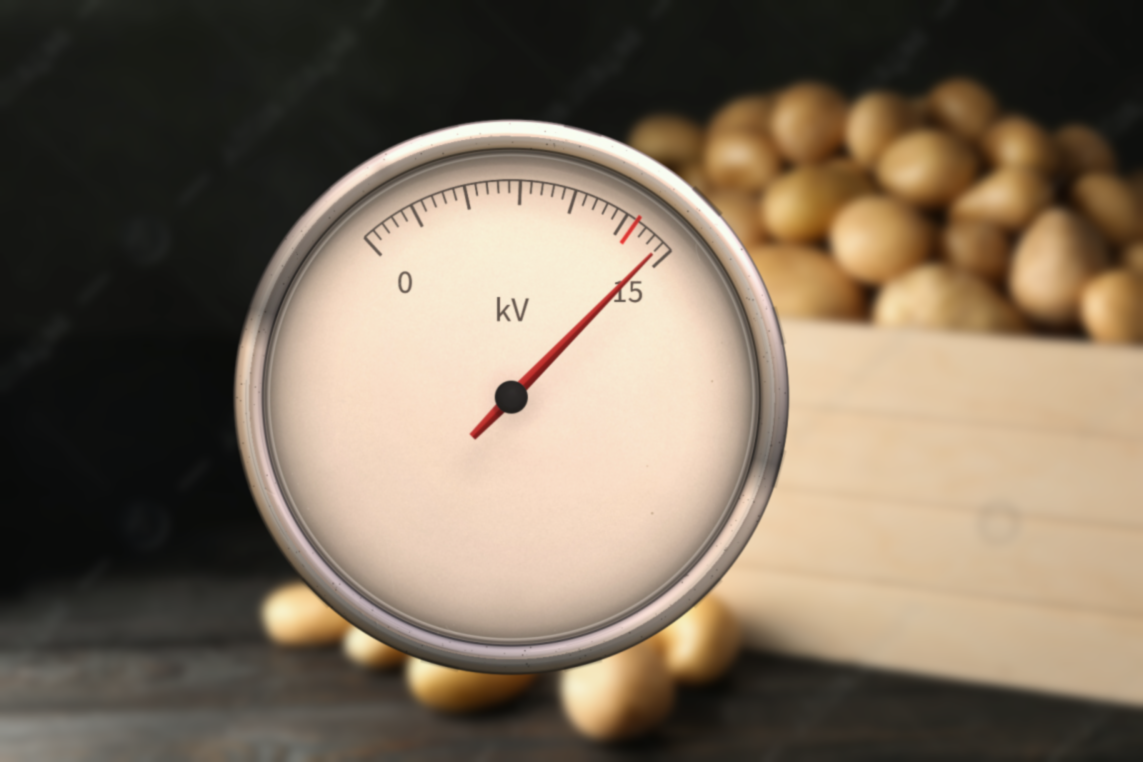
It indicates **14.5** kV
